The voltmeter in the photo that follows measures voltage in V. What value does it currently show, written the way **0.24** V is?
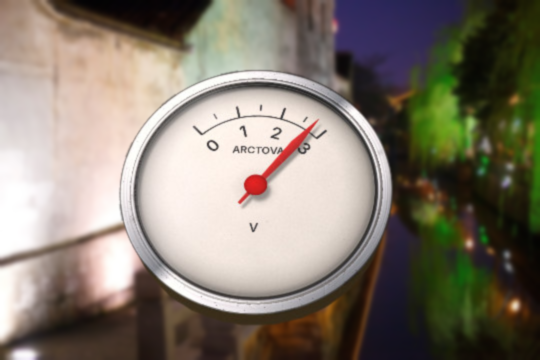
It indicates **2.75** V
